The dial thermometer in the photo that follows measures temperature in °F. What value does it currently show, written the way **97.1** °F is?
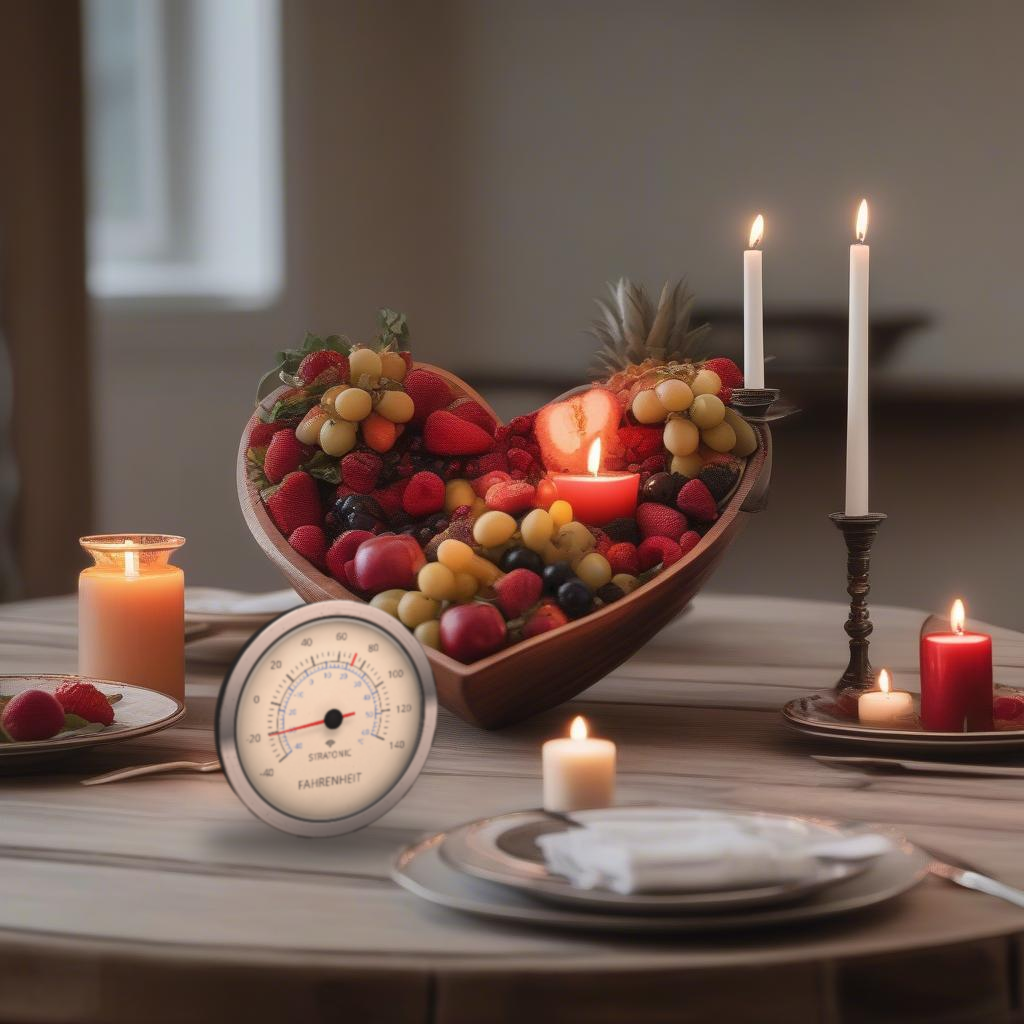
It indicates **-20** °F
